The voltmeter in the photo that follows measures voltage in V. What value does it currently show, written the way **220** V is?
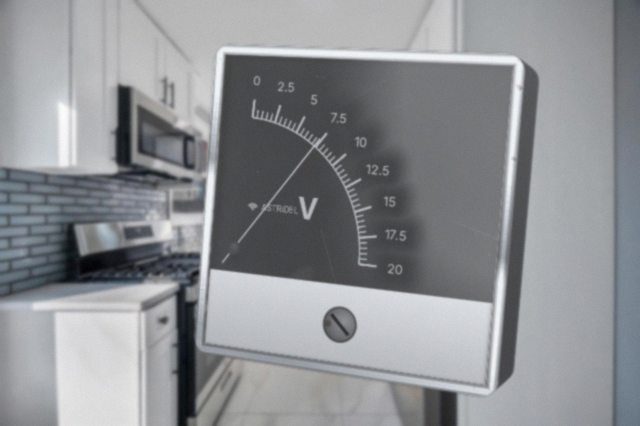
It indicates **7.5** V
